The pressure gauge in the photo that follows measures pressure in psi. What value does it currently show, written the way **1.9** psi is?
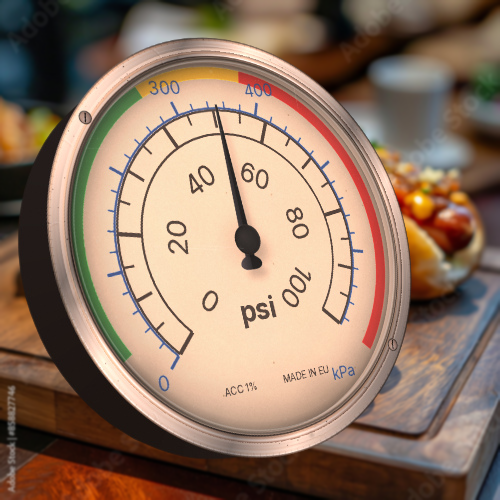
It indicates **50** psi
